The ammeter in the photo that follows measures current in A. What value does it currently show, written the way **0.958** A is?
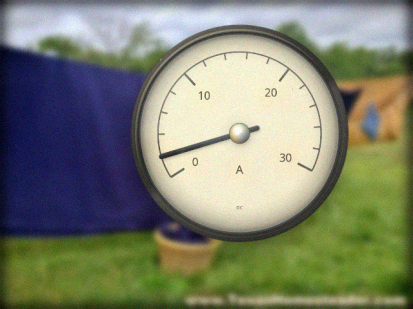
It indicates **2** A
